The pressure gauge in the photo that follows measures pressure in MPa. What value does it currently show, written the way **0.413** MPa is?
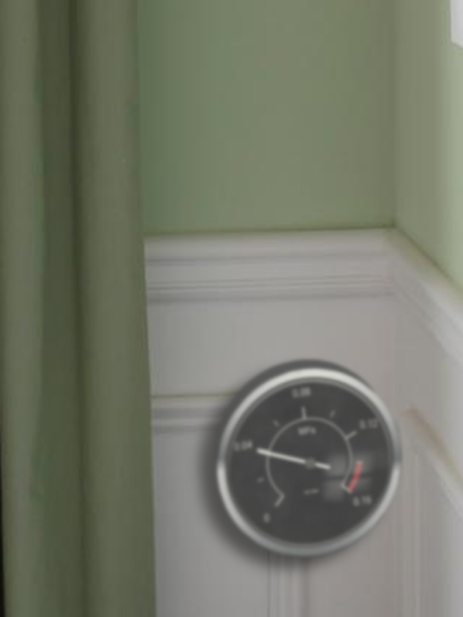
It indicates **0.04** MPa
